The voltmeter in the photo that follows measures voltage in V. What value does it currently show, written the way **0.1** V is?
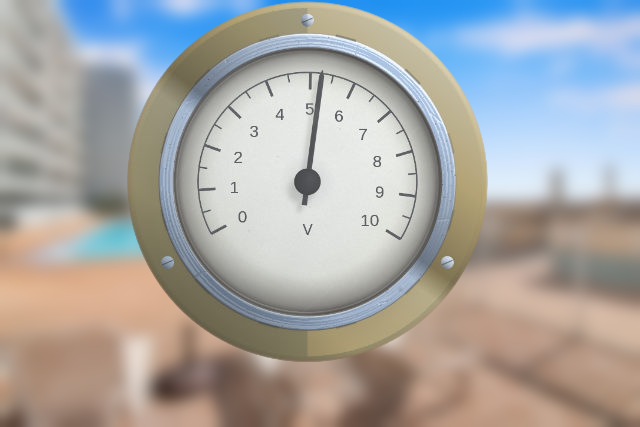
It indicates **5.25** V
